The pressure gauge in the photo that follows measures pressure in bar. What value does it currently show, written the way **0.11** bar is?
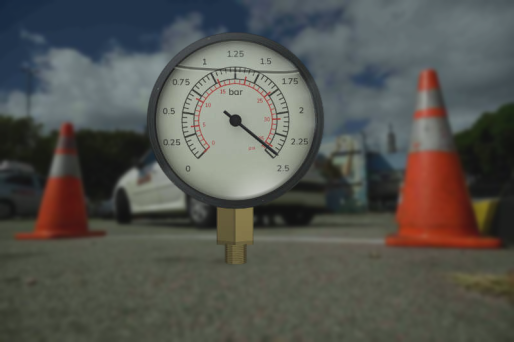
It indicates **2.45** bar
